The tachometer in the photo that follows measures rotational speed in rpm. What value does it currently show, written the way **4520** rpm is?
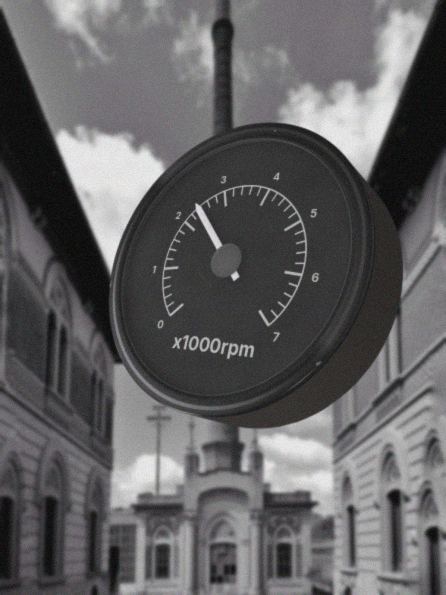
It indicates **2400** rpm
